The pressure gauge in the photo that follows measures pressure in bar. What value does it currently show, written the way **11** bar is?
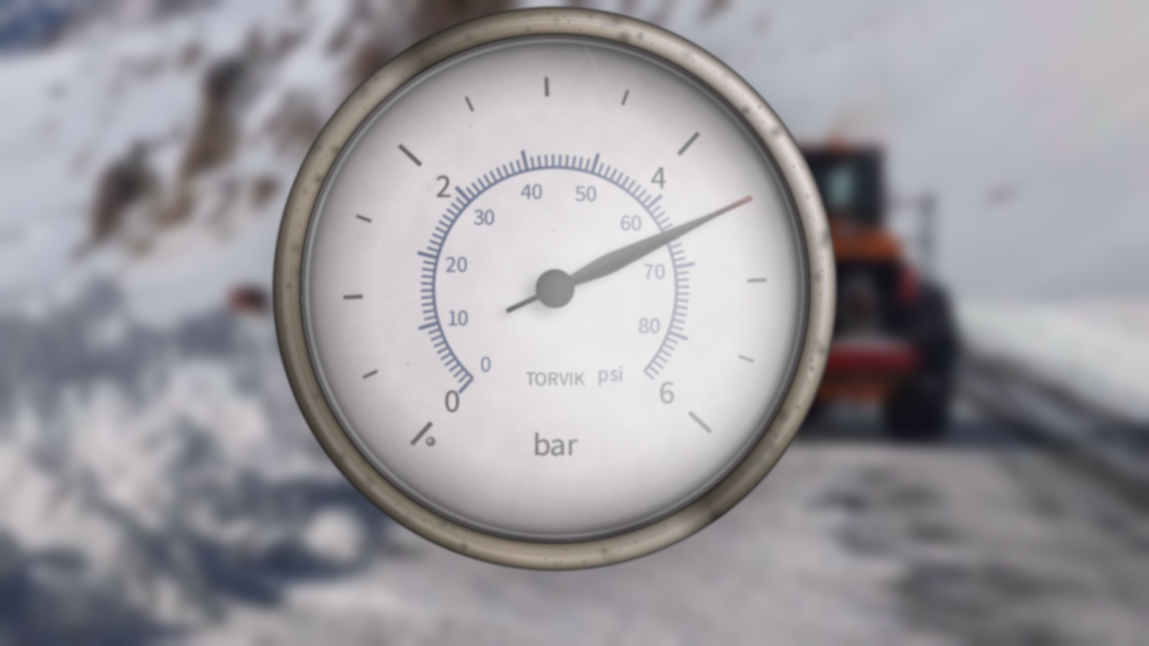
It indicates **4.5** bar
